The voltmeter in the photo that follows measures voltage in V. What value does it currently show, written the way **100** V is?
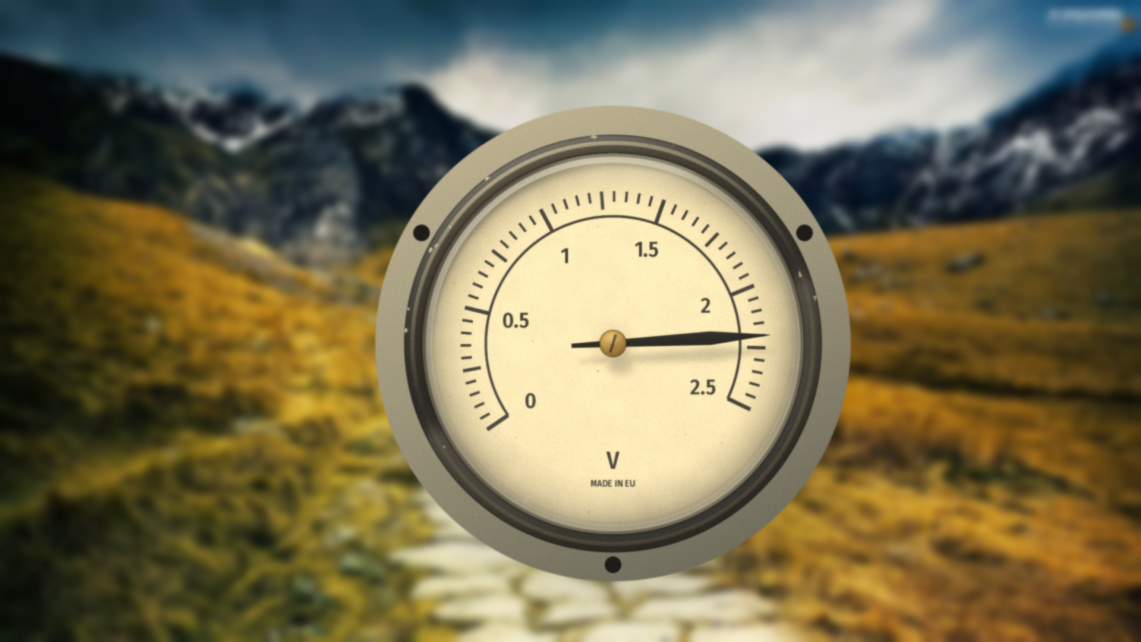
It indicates **2.2** V
